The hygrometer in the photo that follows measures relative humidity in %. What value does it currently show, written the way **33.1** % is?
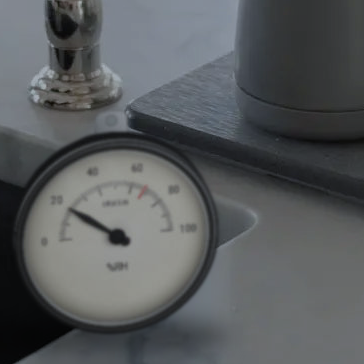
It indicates **20** %
